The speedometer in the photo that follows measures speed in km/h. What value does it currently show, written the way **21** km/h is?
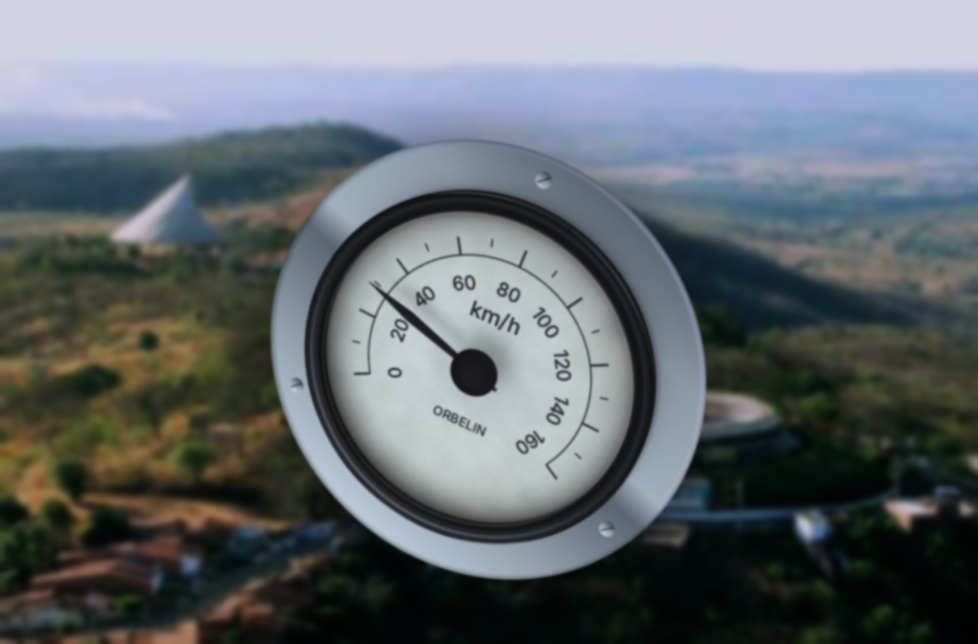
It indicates **30** km/h
